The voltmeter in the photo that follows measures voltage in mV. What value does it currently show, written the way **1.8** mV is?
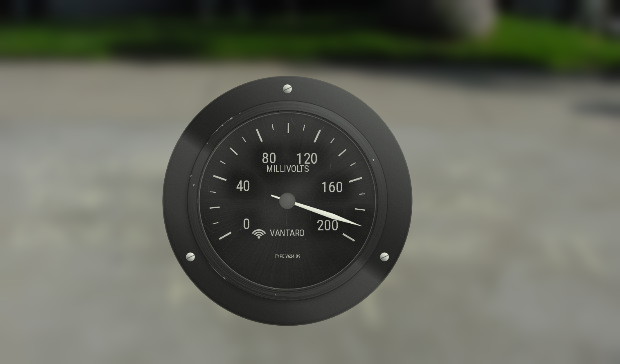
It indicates **190** mV
